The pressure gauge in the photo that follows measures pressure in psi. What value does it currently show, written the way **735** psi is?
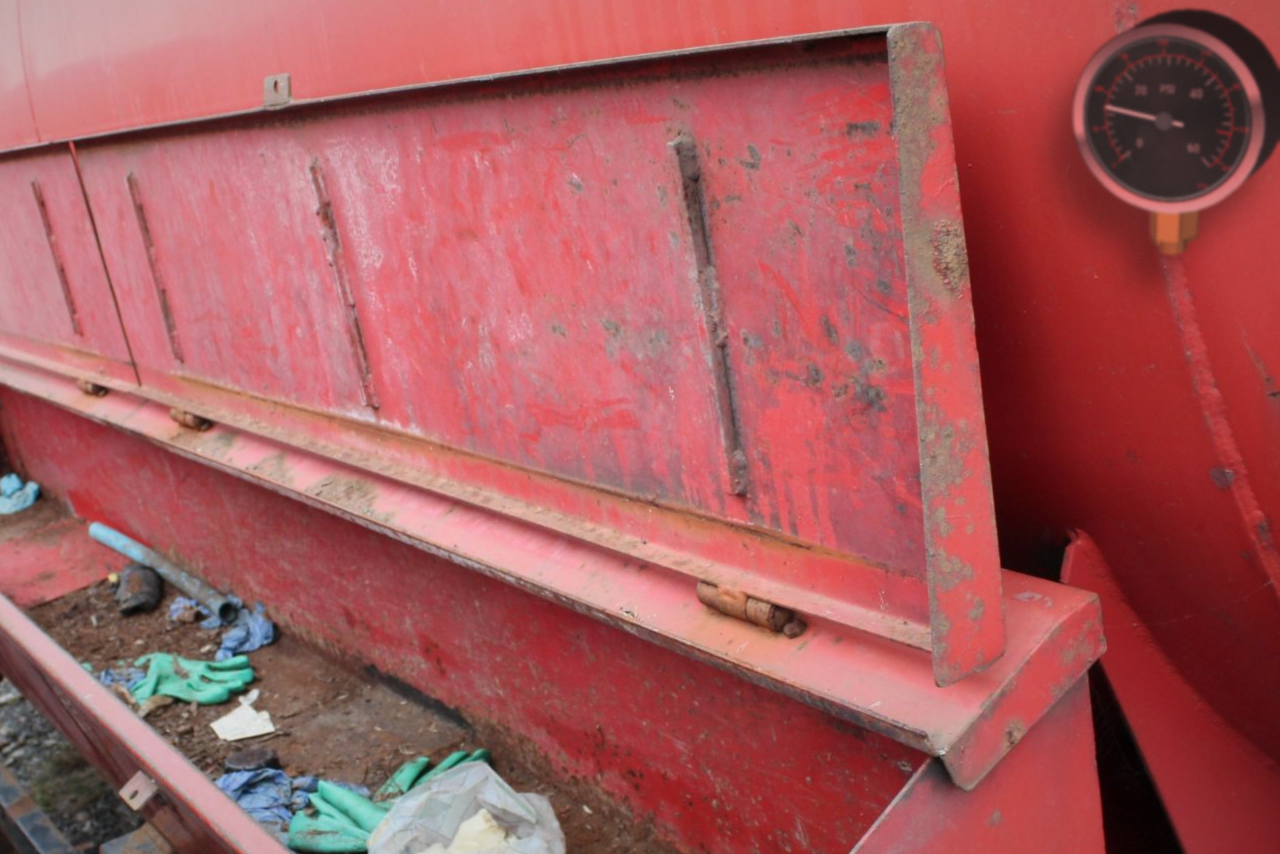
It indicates **12** psi
